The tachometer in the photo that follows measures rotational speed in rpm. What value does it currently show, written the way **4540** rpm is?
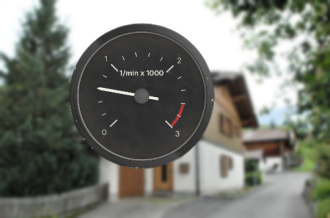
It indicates **600** rpm
